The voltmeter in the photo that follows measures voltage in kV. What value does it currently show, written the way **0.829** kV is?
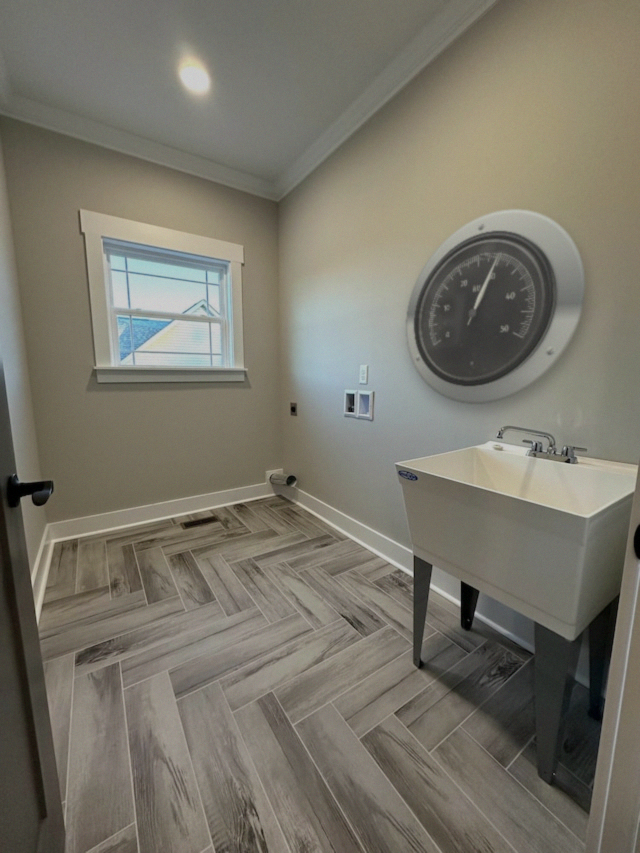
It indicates **30** kV
